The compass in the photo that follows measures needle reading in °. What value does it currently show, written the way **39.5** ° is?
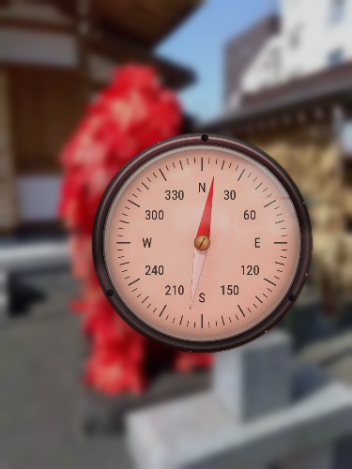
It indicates **10** °
